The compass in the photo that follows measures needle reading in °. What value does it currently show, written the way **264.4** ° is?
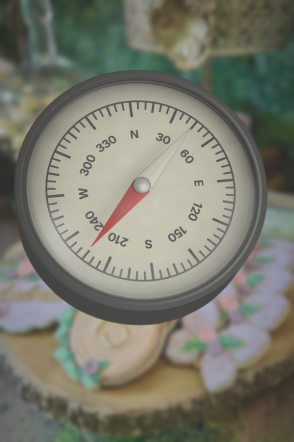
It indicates **225** °
